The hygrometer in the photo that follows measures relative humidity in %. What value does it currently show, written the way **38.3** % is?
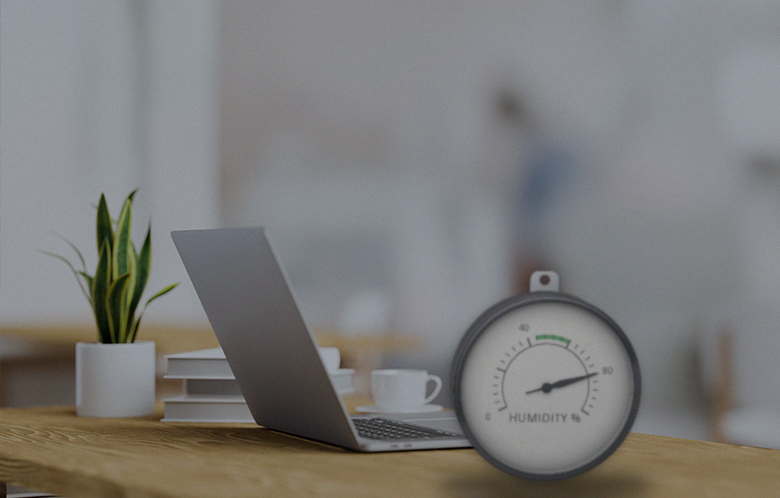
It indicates **80** %
